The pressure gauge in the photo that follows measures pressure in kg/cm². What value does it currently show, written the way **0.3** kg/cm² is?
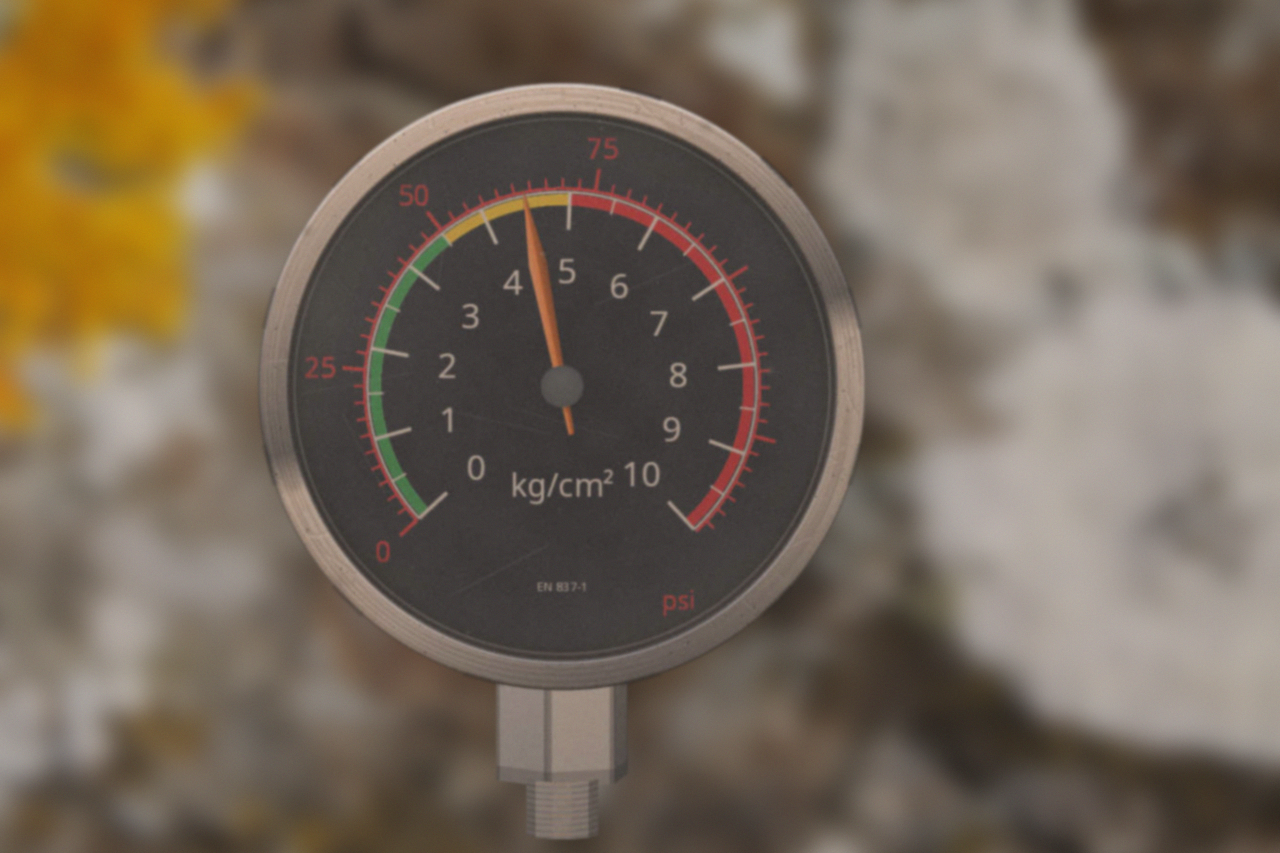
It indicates **4.5** kg/cm²
